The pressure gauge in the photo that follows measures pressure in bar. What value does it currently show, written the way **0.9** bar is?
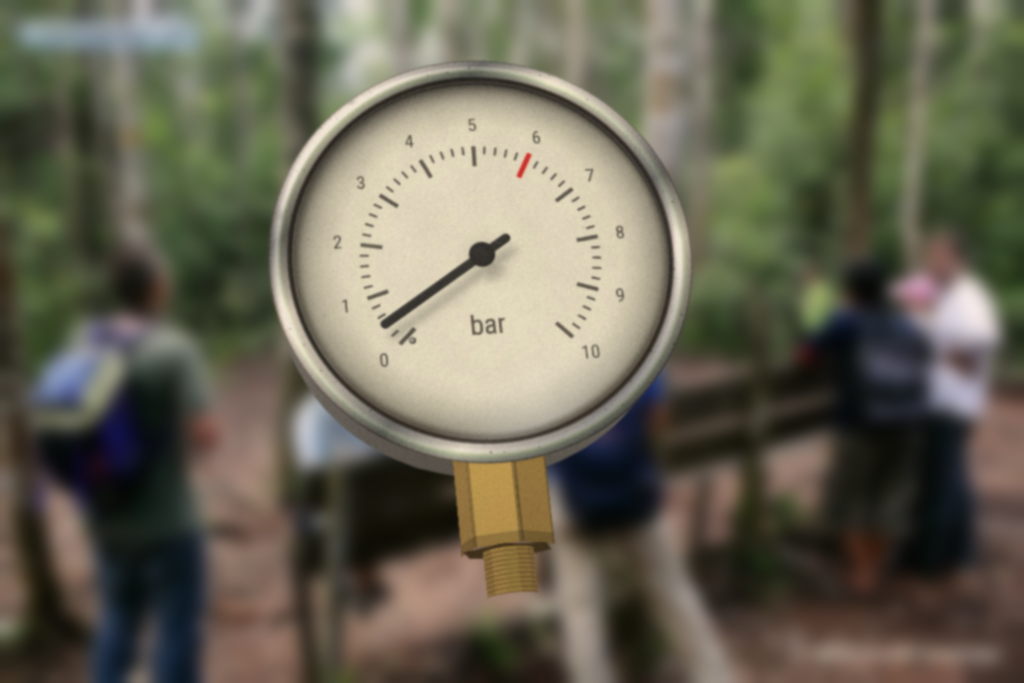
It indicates **0.4** bar
